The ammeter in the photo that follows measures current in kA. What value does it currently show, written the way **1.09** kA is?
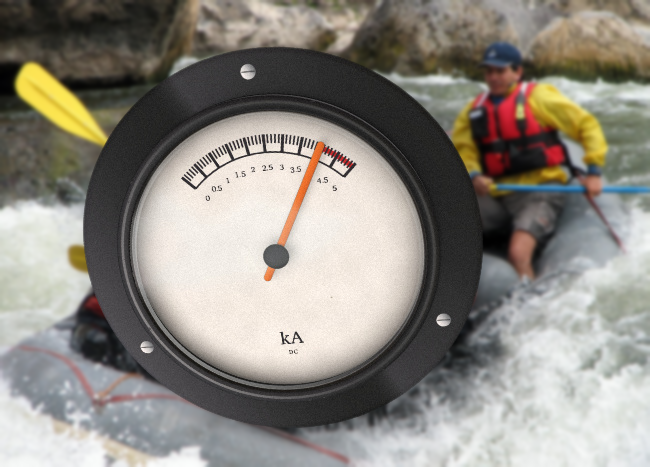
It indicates **4** kA
